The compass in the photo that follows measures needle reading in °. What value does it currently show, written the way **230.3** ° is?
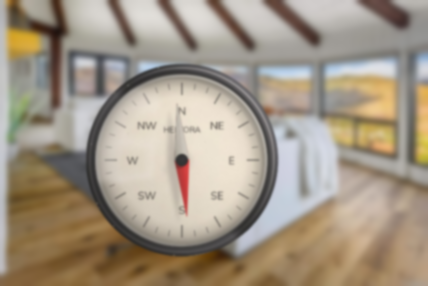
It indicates **175** °
